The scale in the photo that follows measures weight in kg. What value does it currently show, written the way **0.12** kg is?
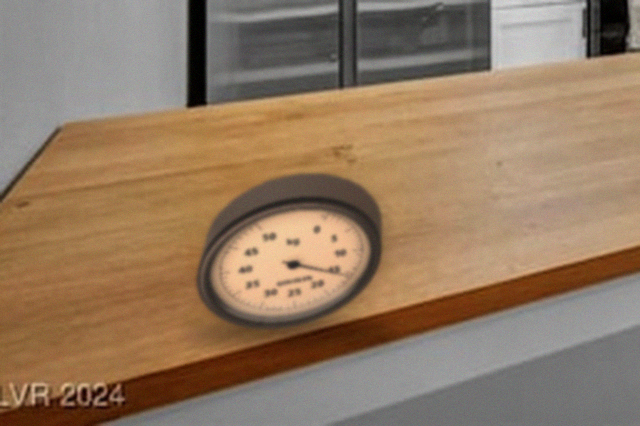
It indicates **15** kg
